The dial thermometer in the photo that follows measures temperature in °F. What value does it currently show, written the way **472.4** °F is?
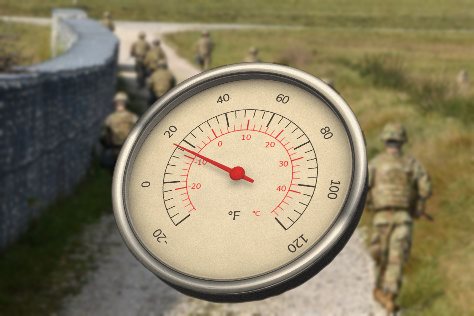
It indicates **16** °F
